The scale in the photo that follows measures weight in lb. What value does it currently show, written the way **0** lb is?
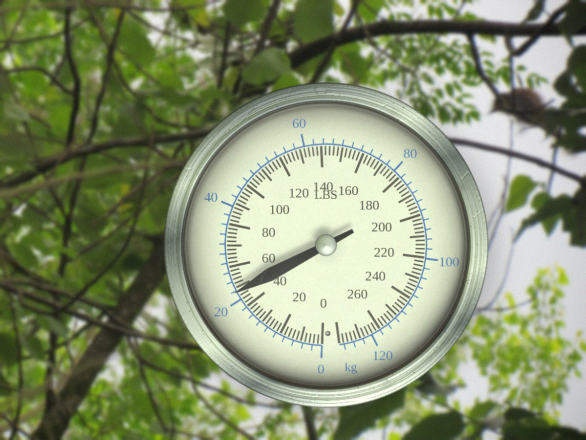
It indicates **48** lb
